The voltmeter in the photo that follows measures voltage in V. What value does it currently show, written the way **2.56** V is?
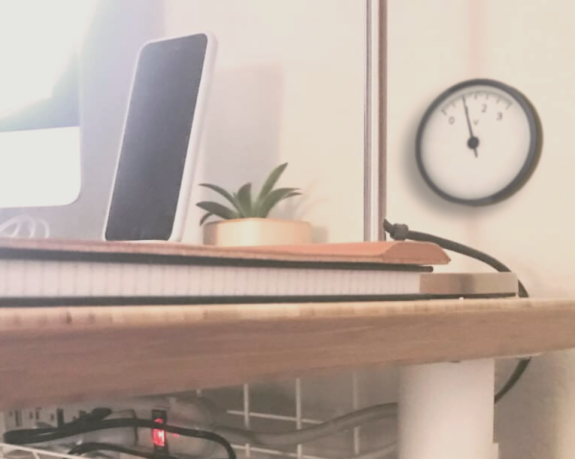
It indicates **1** V
